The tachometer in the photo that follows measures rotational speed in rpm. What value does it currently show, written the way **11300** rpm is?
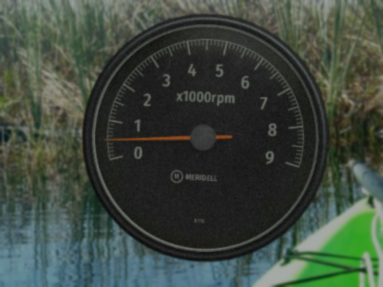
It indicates **500** rpm
